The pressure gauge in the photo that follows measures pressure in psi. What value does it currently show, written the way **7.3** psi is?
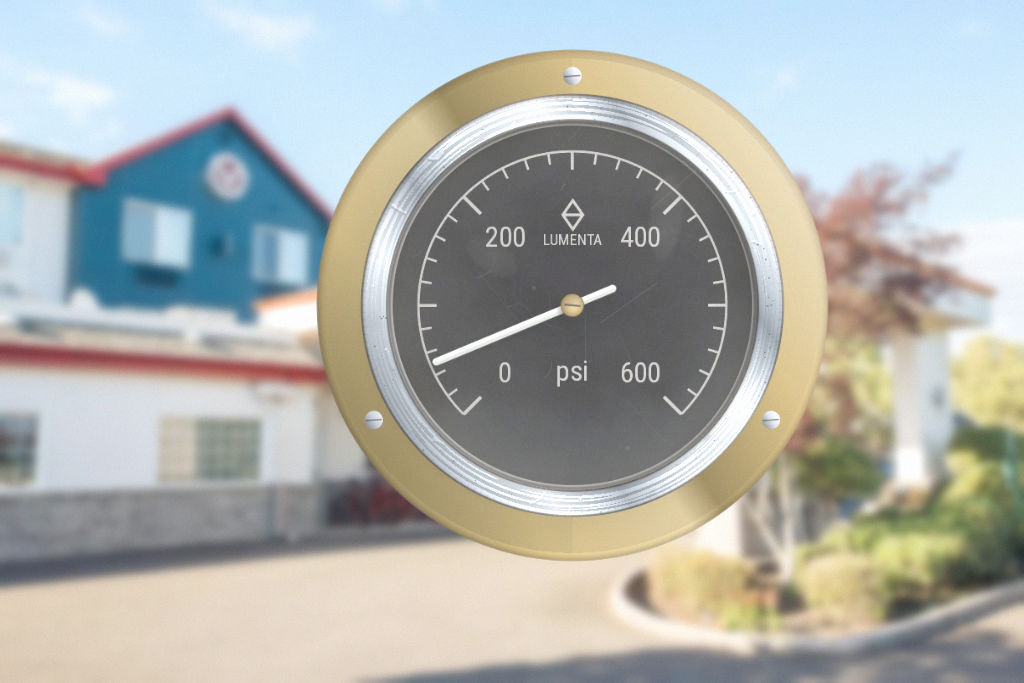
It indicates **50** psi
